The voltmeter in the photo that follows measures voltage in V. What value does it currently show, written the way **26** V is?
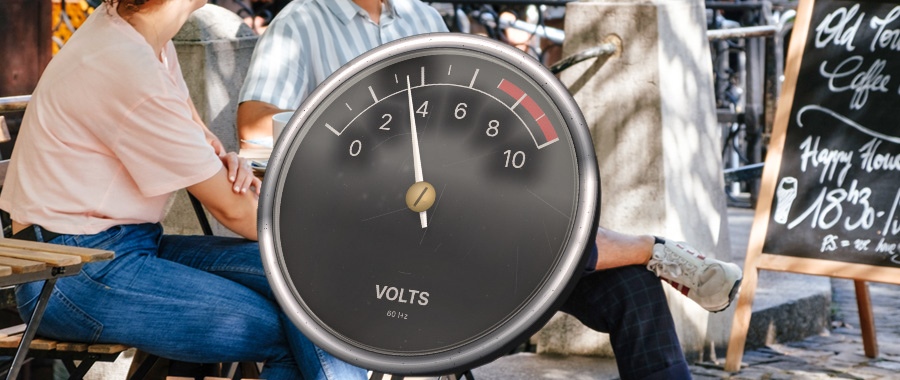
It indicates **3.5** V
